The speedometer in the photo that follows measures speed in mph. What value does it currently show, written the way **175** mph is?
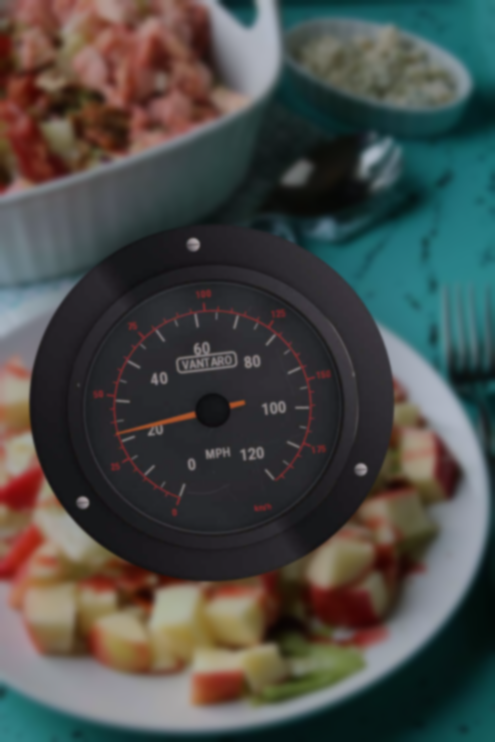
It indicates **22.5** mph
